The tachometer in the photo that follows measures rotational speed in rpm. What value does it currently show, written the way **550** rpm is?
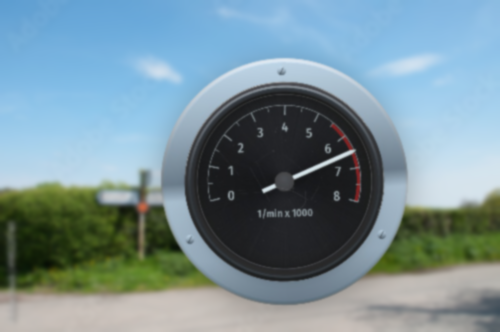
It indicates **6500** rpm
